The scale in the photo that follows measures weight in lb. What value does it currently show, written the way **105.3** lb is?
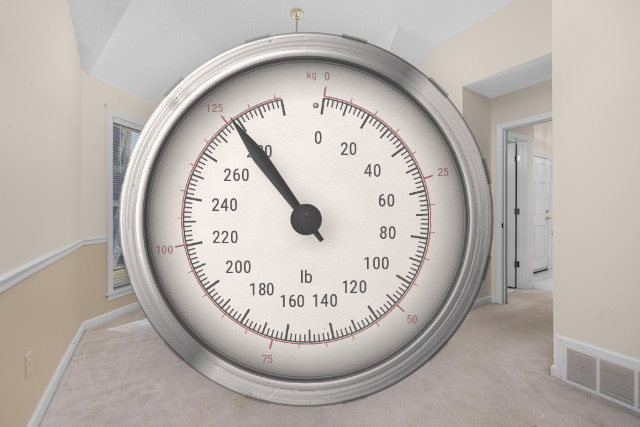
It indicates **278** lb
